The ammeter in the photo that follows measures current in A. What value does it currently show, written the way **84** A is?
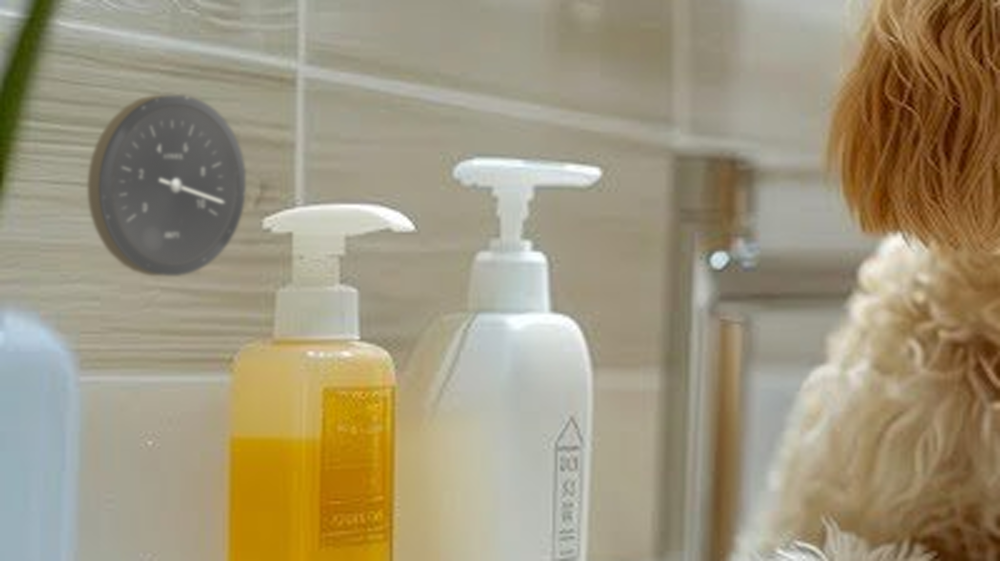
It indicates **9.5** A
